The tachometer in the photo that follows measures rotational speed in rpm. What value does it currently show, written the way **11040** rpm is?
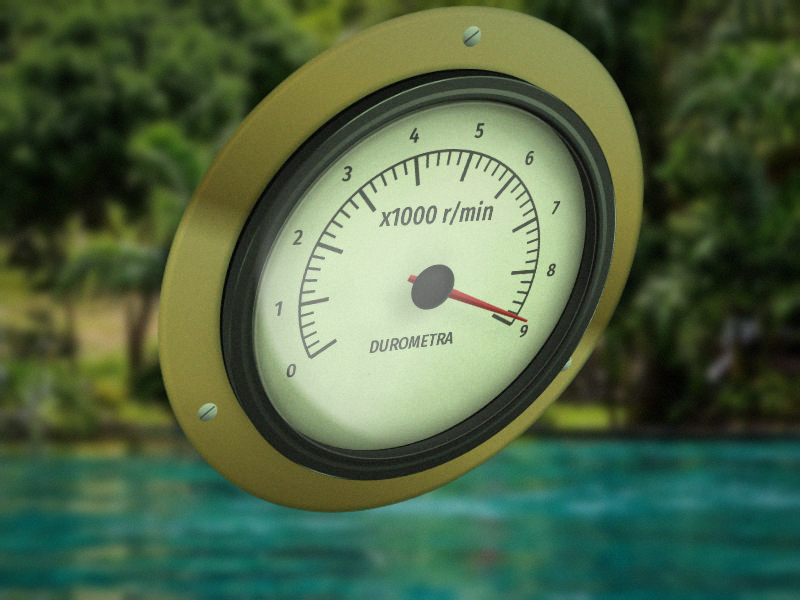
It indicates **8800** rpm
